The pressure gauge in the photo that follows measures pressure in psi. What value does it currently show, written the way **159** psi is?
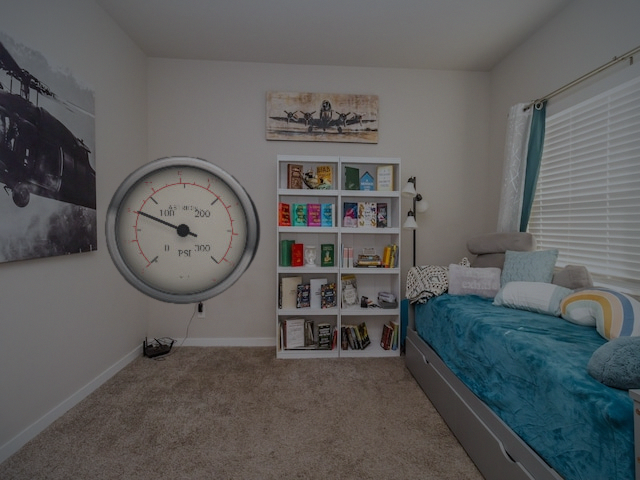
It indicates **75** psi
